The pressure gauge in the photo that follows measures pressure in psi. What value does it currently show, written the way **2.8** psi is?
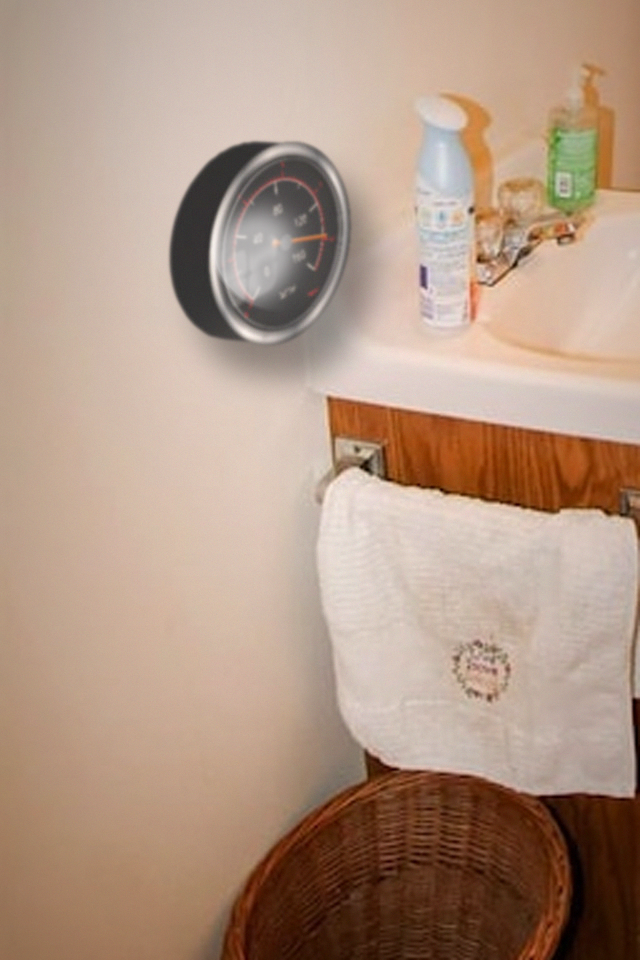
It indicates **140** psi
